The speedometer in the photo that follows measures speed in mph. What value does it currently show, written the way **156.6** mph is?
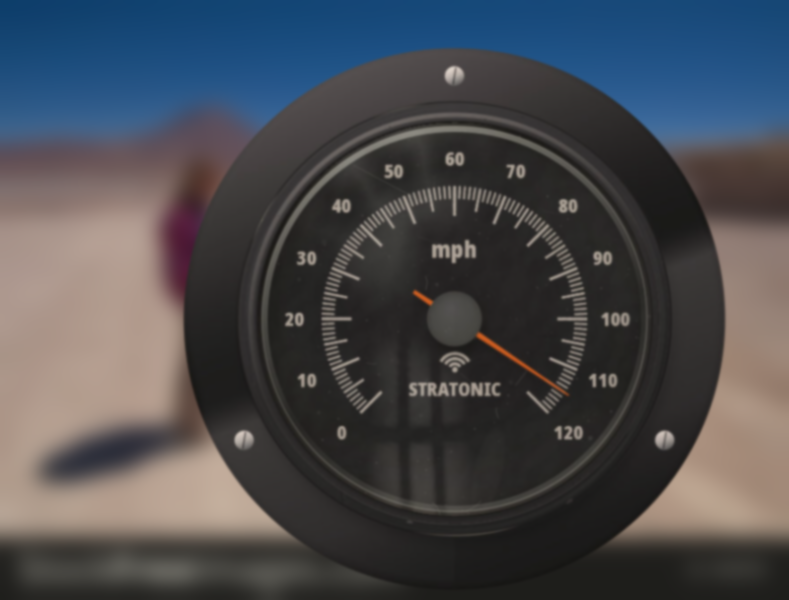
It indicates **115** mph
